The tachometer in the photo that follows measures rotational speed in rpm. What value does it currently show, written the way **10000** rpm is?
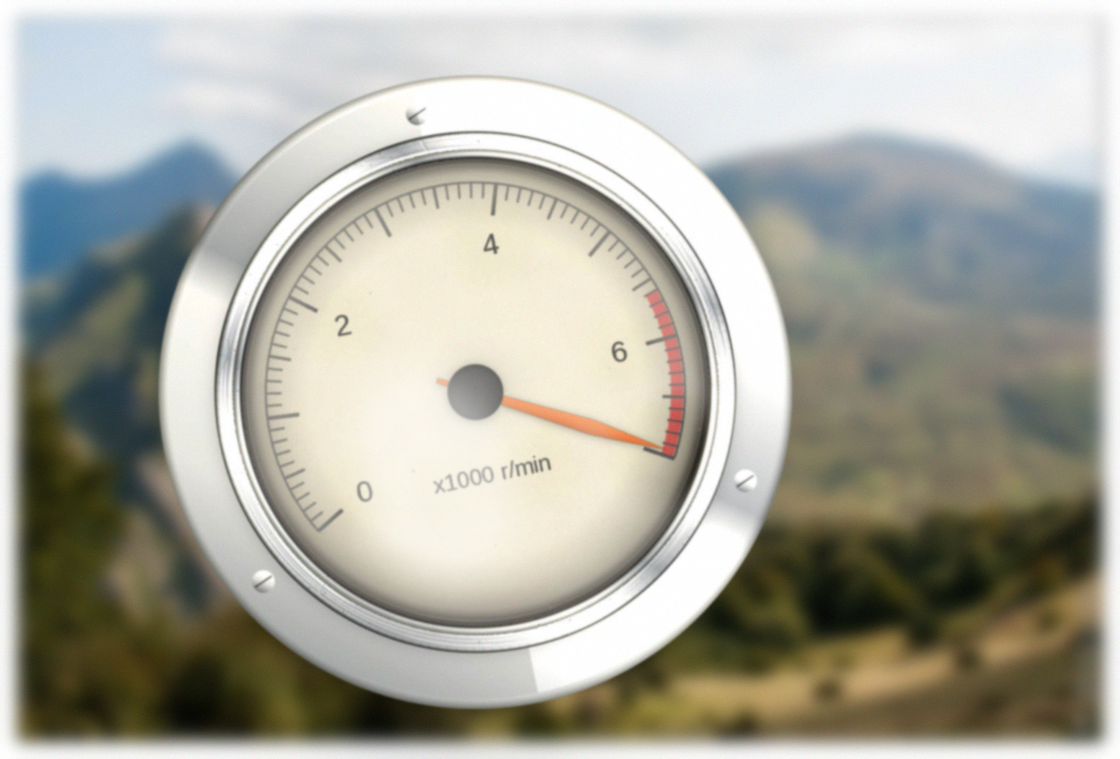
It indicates **6950** rpm
